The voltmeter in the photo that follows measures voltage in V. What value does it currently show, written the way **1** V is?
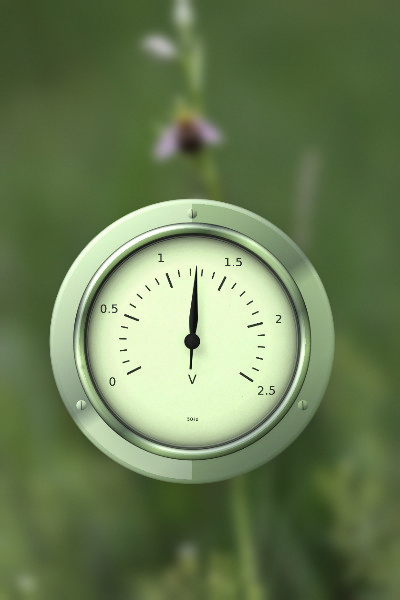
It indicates **1.25** V
